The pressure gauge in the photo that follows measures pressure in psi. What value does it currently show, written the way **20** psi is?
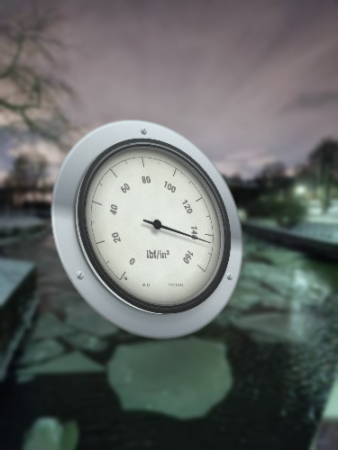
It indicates **145** psi
